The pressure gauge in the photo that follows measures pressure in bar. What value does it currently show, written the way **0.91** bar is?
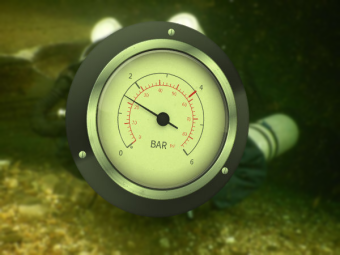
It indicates **1.5** bar
